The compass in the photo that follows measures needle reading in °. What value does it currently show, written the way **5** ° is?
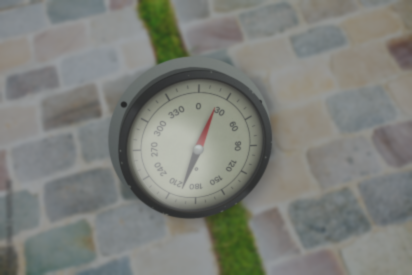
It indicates **20** °
